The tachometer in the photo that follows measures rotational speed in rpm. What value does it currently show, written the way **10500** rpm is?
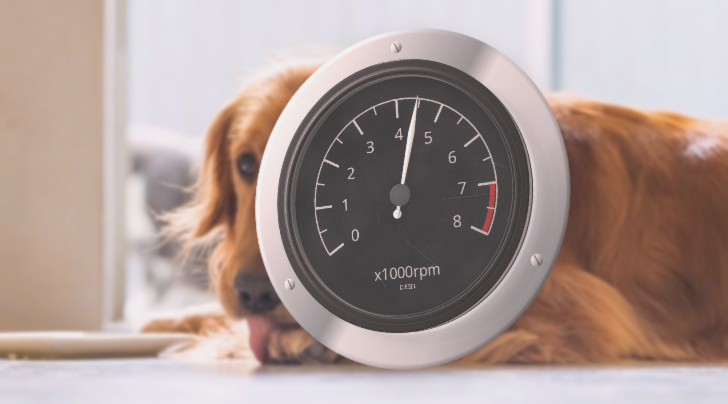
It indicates **4500** rpm
